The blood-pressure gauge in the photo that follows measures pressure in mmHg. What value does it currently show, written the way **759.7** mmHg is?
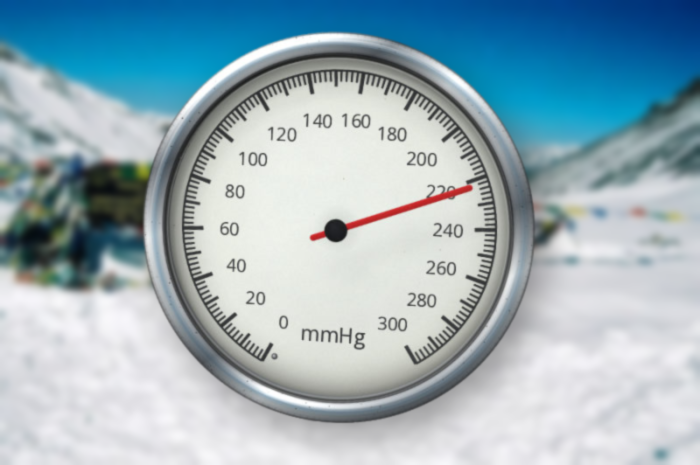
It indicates **222** mmHg
